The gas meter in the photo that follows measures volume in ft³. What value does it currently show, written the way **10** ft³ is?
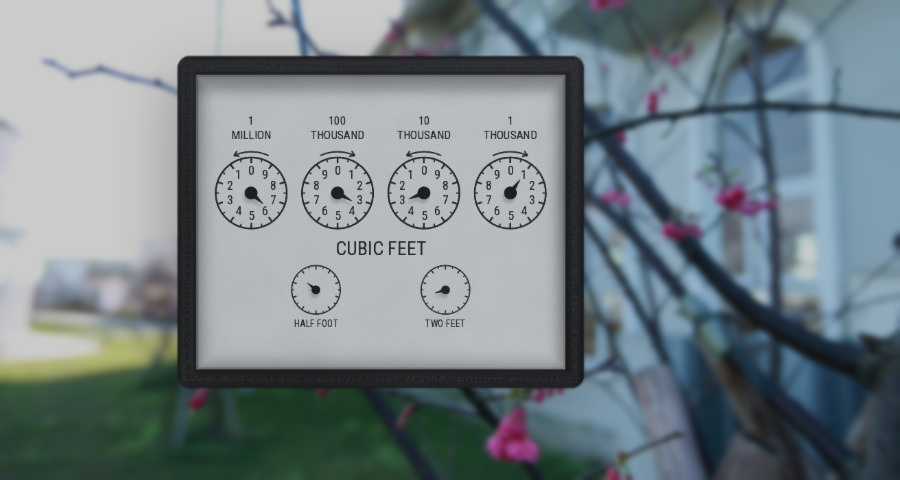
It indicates **633100** ft³
